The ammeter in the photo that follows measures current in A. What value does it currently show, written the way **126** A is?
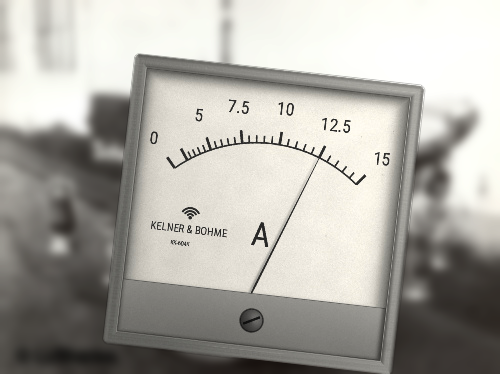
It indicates **12.5** A
